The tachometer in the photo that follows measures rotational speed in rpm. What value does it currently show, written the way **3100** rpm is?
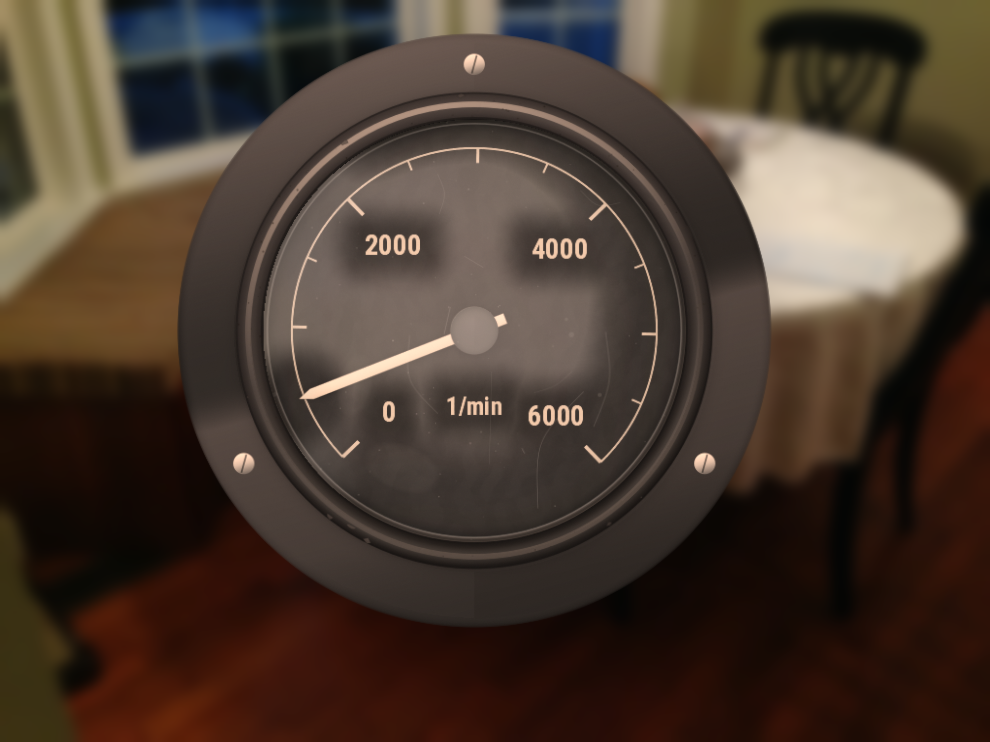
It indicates **500** rpm
